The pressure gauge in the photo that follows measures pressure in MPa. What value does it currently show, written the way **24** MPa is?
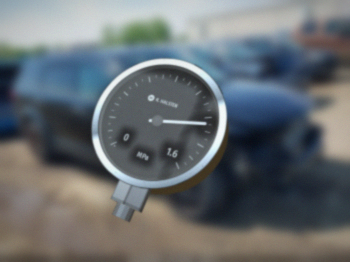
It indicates **1.25** MPa
